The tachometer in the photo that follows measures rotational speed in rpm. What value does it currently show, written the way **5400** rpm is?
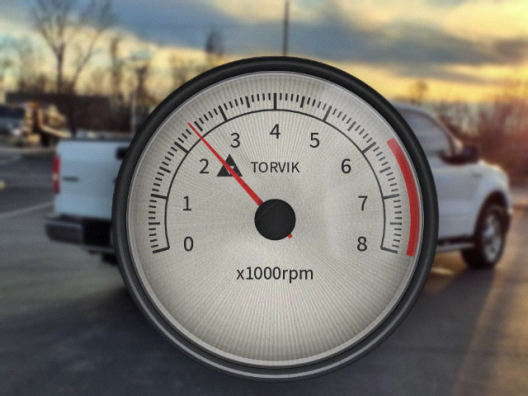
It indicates **2400** rpm
